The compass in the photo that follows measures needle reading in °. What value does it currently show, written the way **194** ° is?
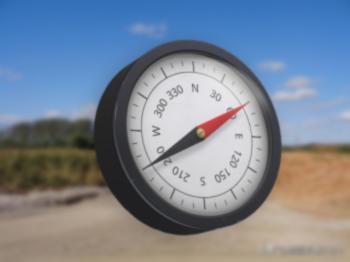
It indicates **60** °
